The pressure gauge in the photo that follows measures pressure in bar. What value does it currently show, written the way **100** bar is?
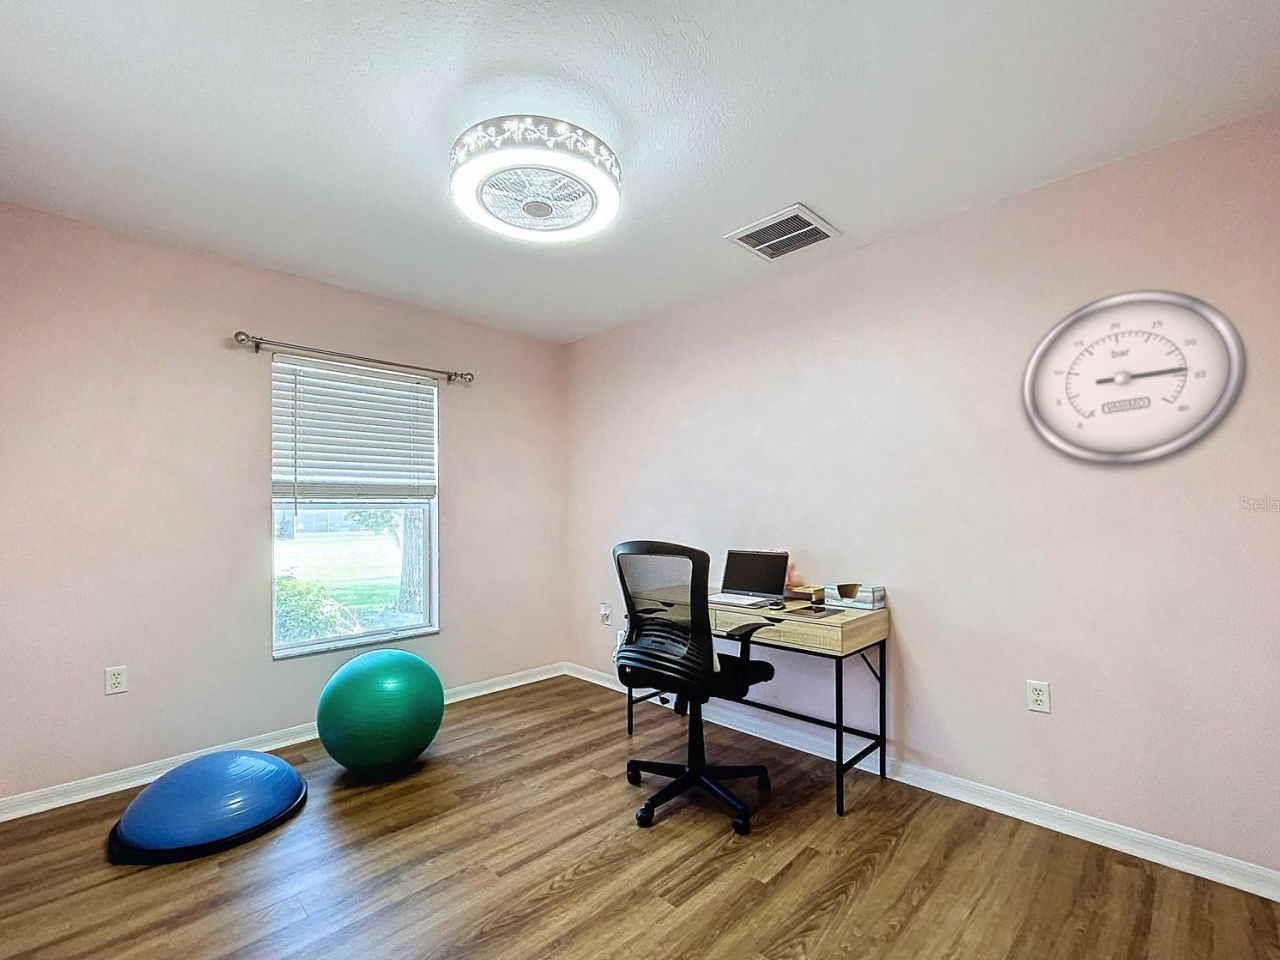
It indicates **34** bar
